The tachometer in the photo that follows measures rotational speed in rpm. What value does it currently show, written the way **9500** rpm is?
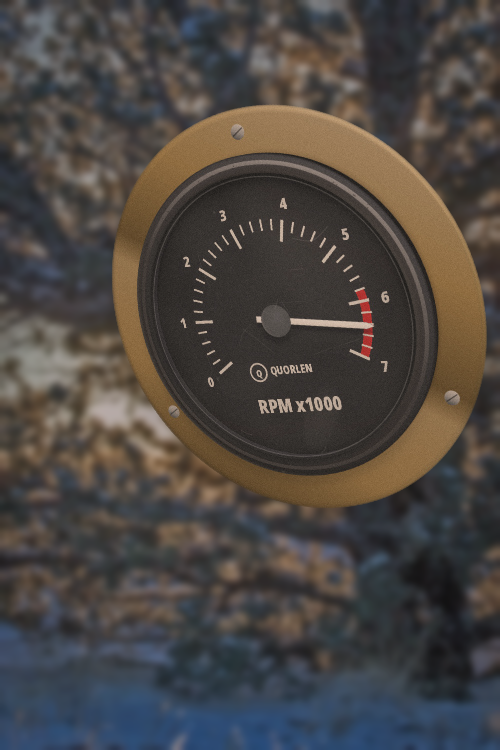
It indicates **6400** rpm
